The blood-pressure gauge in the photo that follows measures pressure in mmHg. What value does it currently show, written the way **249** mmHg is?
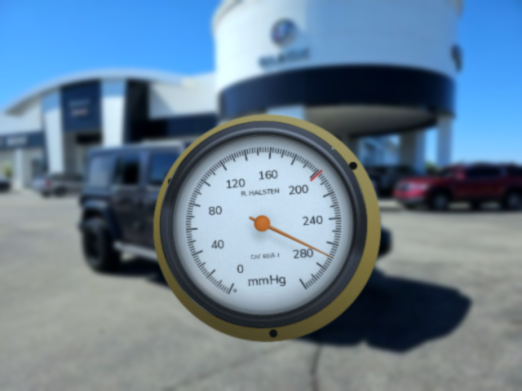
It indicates **270** mmHg
